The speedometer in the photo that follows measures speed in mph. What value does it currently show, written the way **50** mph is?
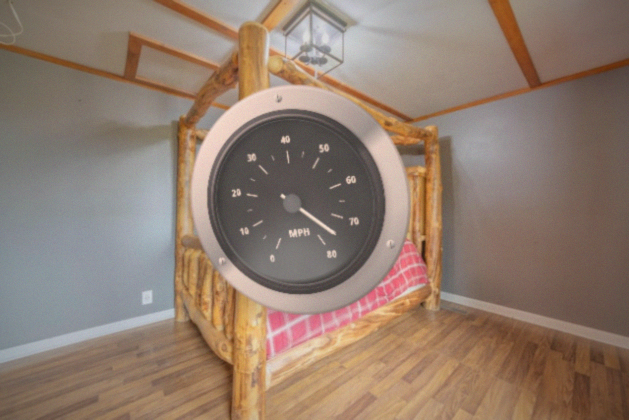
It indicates **75** mph
